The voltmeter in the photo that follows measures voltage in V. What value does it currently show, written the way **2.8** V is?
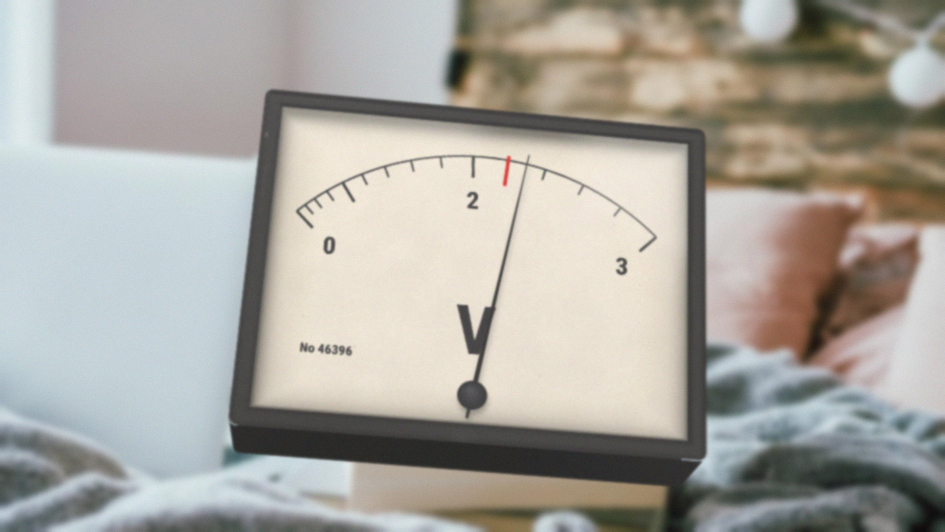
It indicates **2.3** V
